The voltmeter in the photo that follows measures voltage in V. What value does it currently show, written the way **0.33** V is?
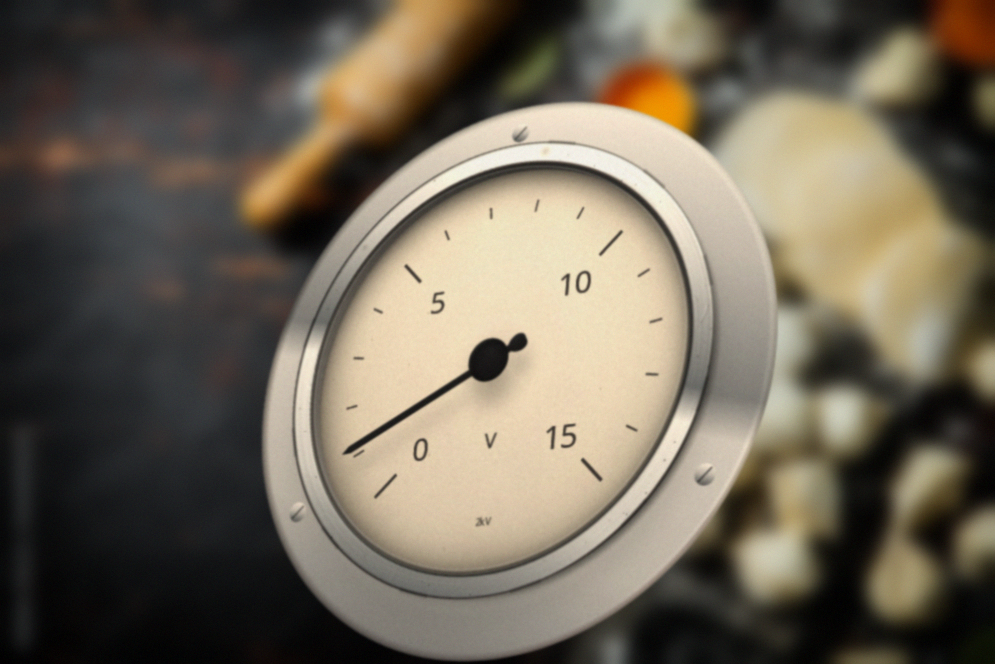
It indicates **1** V
